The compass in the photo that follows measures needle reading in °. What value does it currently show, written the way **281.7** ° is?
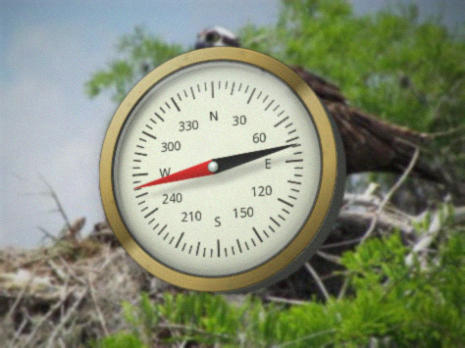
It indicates **260** °
